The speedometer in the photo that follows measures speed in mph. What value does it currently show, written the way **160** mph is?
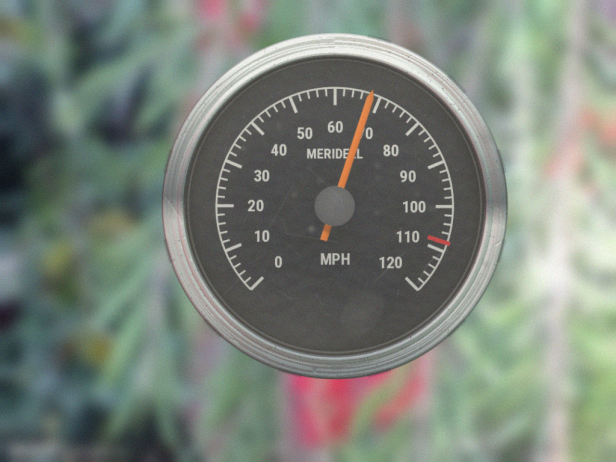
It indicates **68** mph
